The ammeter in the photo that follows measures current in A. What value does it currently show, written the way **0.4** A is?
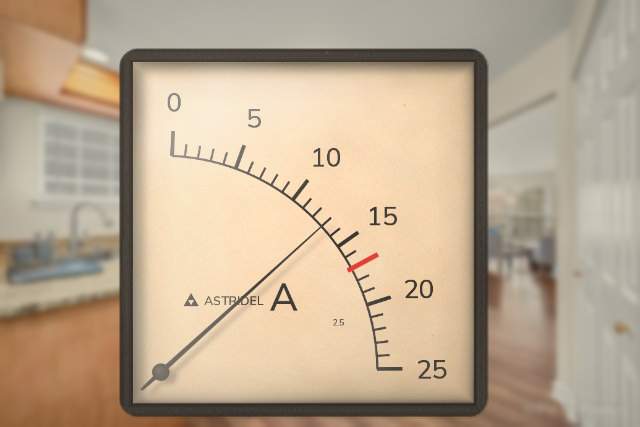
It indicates **13** A
